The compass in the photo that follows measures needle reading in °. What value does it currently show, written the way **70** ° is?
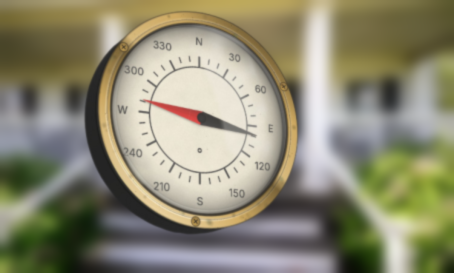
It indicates **280** °
